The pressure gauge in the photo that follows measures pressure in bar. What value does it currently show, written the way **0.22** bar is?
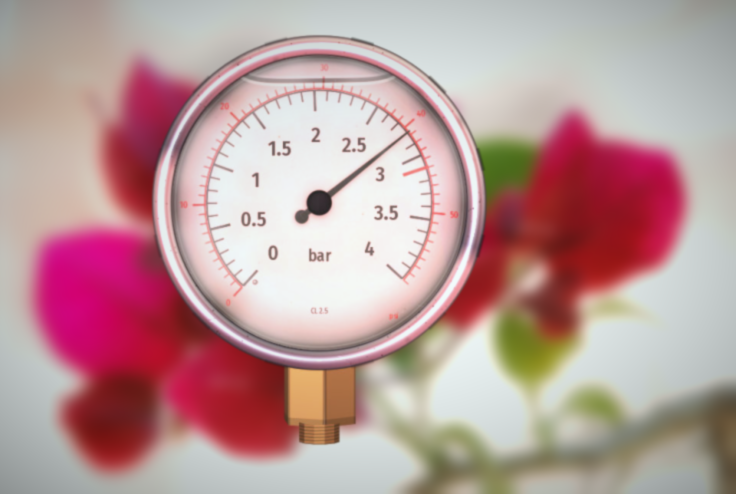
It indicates **2.8** bar
